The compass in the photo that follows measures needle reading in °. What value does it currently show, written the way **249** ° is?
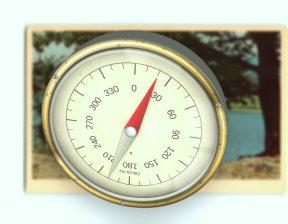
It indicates **20** °
